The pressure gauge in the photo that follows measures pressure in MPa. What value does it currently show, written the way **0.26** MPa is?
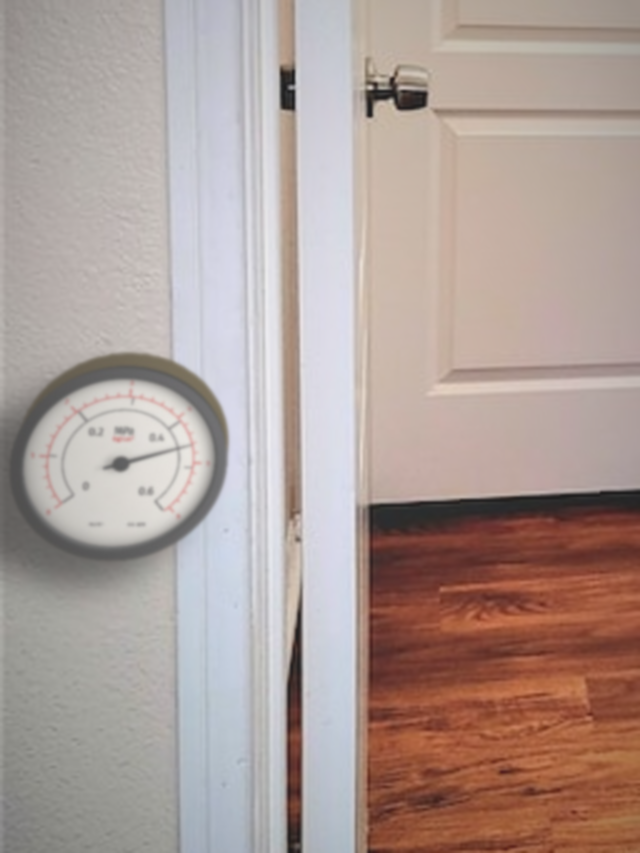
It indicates **0.45** MPa
